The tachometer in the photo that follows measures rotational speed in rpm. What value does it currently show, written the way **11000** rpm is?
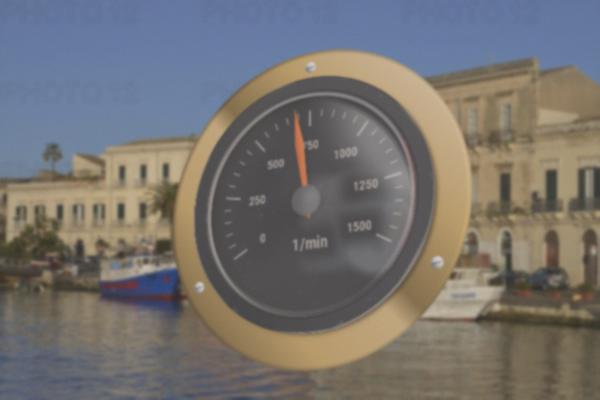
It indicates **700** rpm
